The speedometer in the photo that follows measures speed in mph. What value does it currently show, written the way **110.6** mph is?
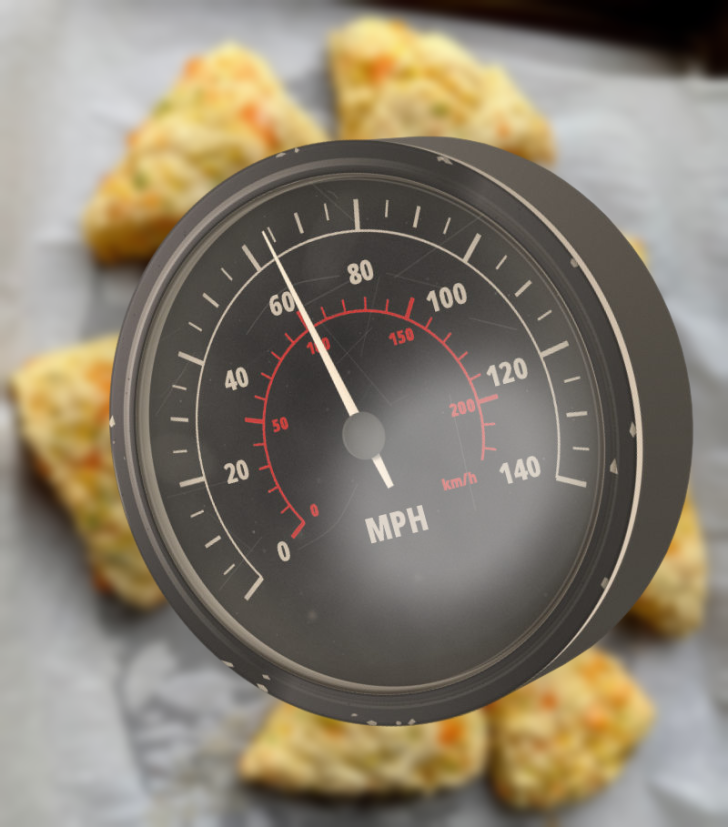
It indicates **65** mph
